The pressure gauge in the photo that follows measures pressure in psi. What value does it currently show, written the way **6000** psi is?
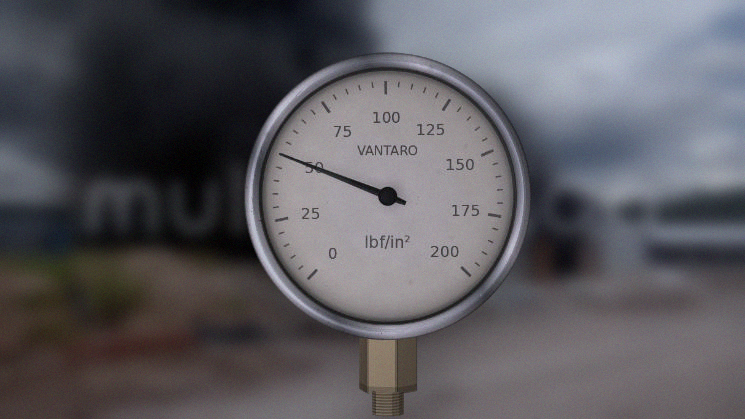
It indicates **50** psi
